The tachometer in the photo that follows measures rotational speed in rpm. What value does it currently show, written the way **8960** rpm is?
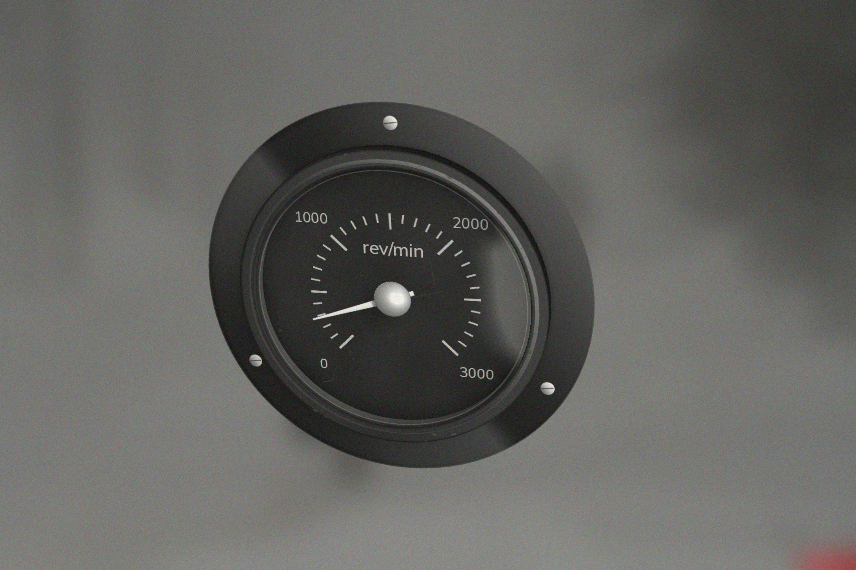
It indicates **300** rpm
